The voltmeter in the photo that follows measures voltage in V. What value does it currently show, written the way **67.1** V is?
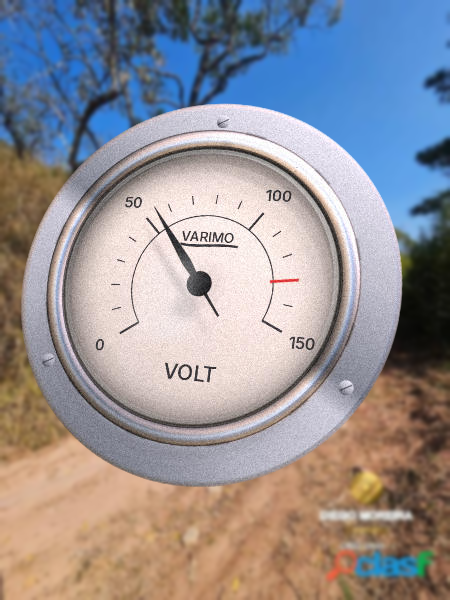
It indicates **55** V
